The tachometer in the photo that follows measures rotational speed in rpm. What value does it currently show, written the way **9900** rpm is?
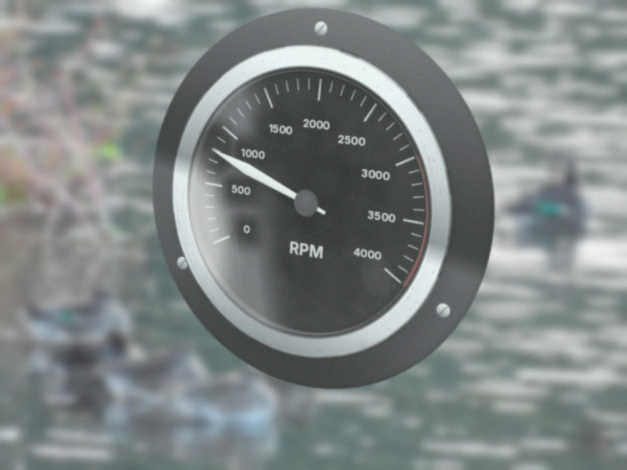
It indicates **800** rpm
